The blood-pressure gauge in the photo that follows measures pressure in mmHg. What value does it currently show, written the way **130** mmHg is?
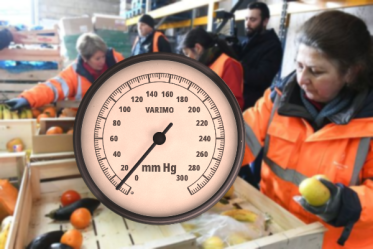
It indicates **10** mmHg
